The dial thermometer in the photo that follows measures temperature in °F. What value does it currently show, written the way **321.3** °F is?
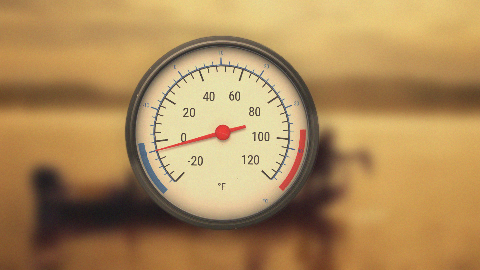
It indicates **-4** °F
